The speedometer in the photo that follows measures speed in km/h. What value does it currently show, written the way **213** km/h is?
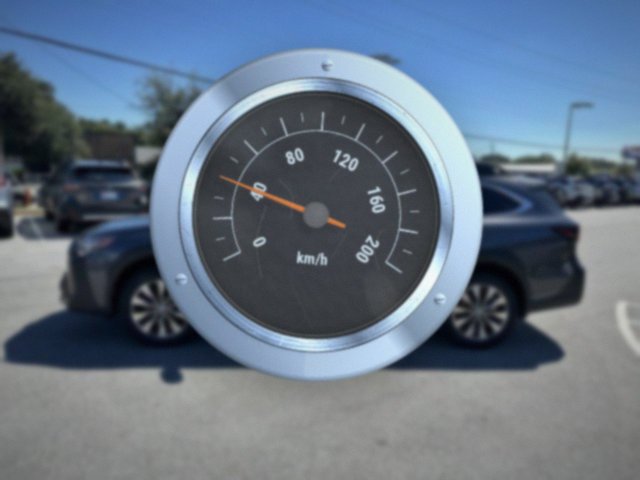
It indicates **40** km/h
